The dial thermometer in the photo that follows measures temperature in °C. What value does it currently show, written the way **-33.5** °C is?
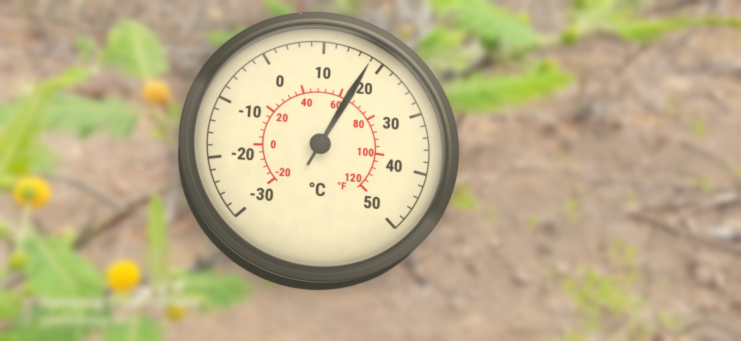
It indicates **18** °C
